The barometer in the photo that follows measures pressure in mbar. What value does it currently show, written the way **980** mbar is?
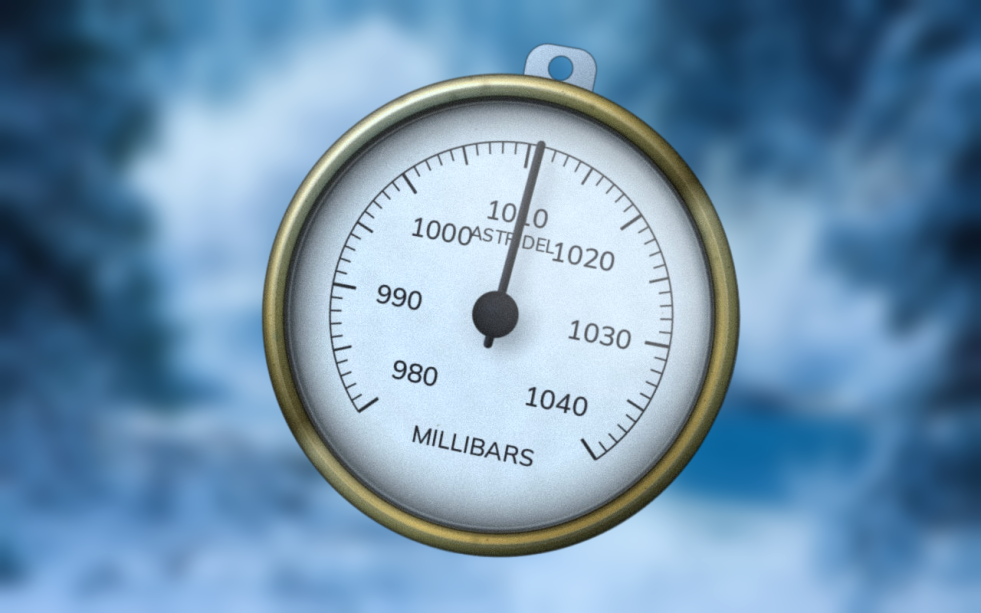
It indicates **1011** mbar
